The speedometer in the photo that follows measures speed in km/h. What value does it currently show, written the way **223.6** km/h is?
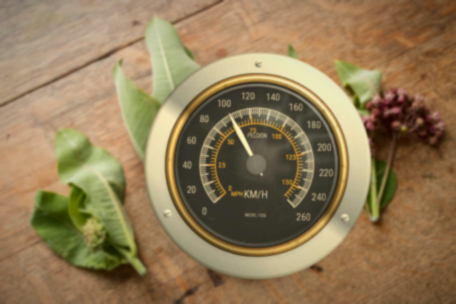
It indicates **100** km/h
